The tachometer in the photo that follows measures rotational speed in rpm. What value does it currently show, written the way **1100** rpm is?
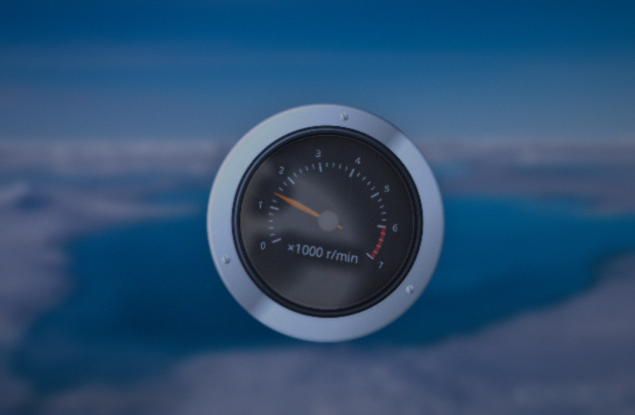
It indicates **1400** rpm
